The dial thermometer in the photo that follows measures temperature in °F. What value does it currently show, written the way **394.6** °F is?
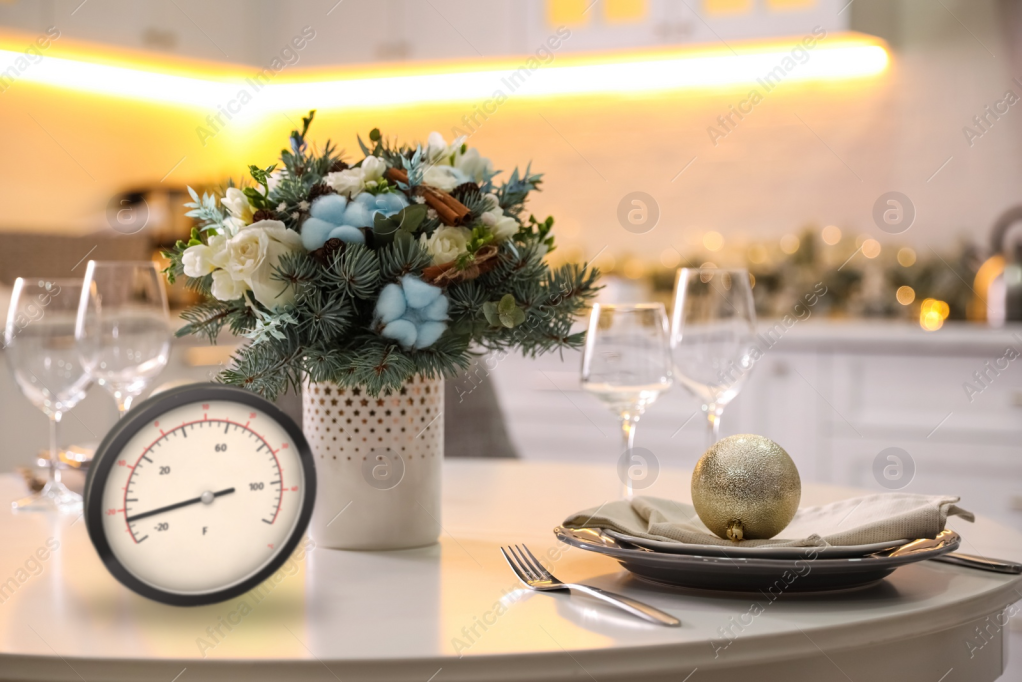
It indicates **-8** °F
